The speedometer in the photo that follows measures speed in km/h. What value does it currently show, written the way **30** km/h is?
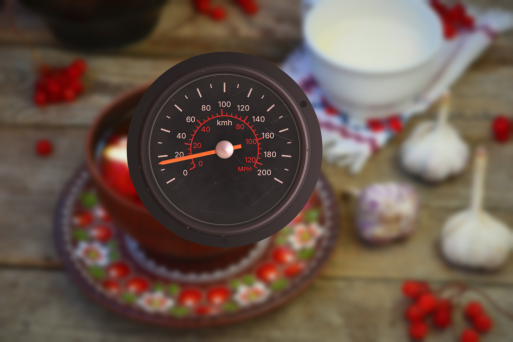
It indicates **15** km/h
